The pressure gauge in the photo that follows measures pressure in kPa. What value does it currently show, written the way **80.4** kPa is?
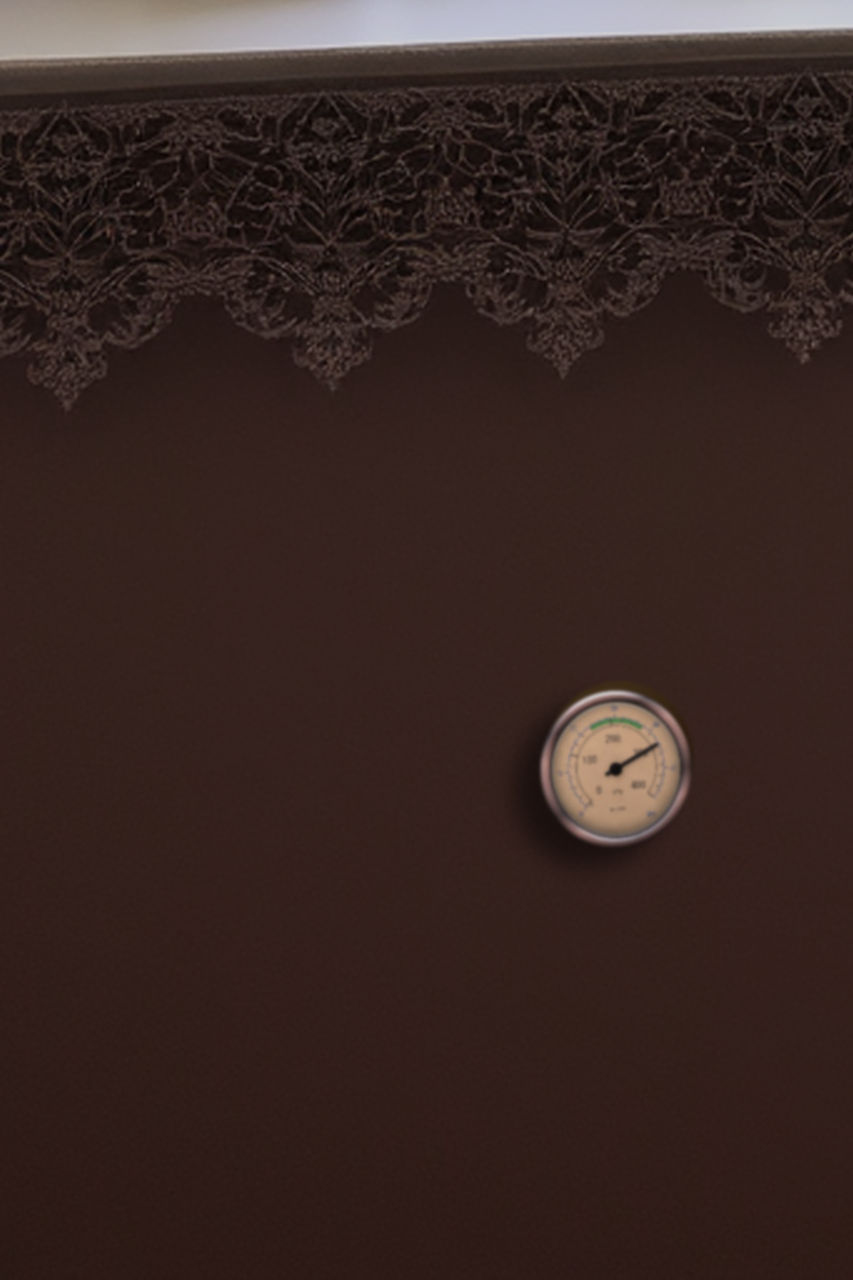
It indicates **300** kPa
